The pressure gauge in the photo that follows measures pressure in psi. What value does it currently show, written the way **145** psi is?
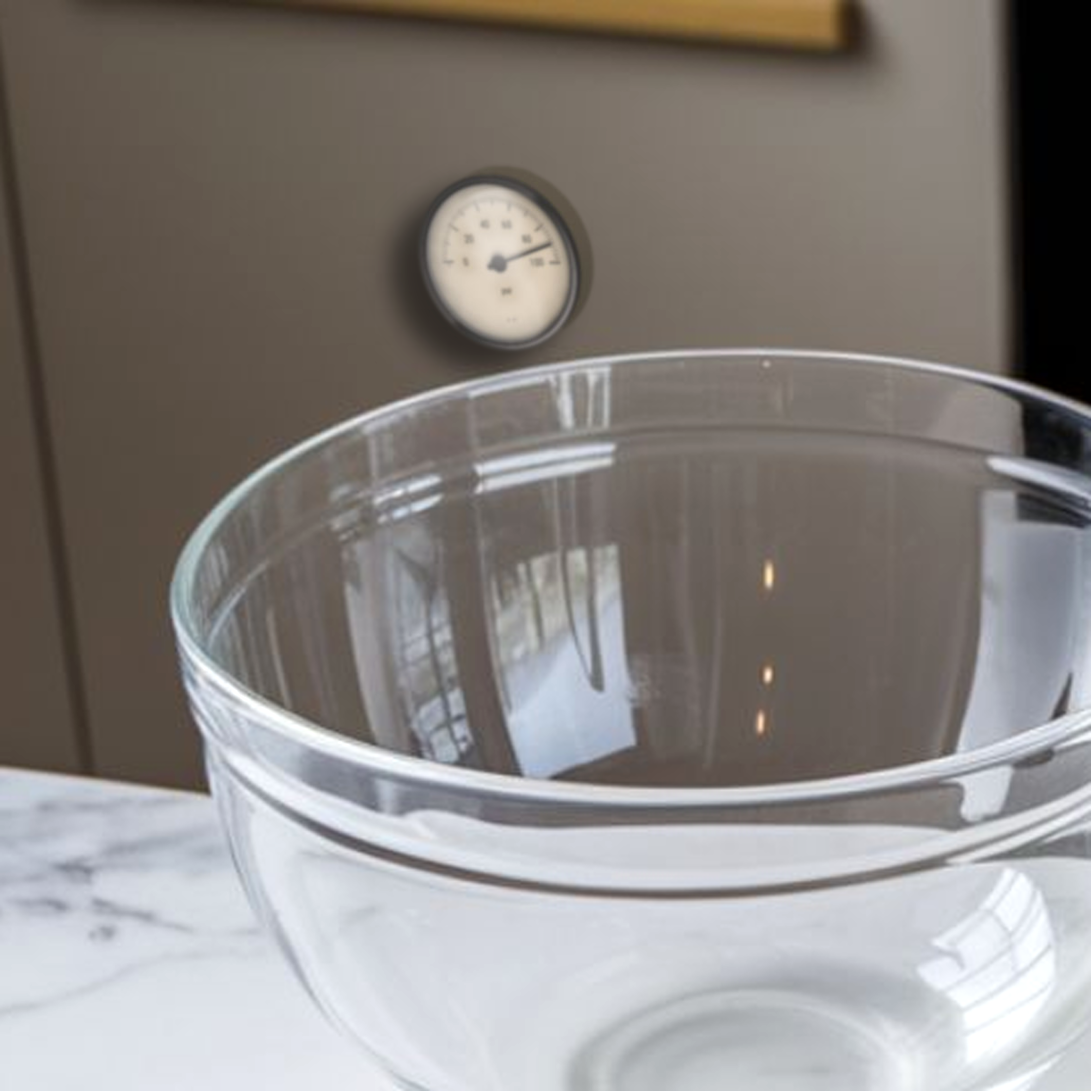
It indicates **90** psi
